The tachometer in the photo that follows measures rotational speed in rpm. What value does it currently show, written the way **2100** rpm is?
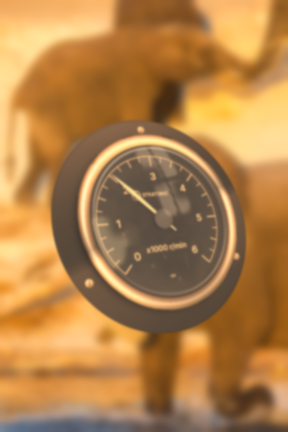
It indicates **2000** rpm
